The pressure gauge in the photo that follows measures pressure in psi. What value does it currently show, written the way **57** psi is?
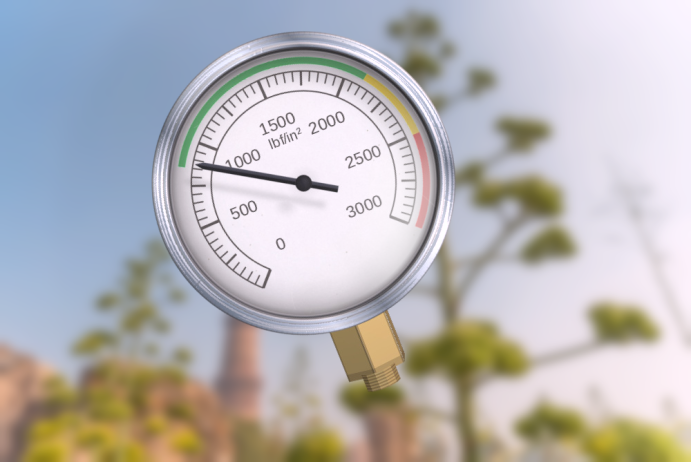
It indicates **875** psi
